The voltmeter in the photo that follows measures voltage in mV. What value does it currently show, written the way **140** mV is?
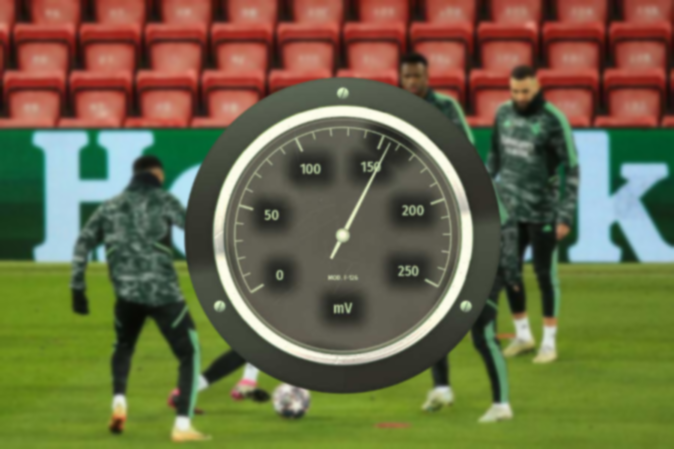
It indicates **155** mV
